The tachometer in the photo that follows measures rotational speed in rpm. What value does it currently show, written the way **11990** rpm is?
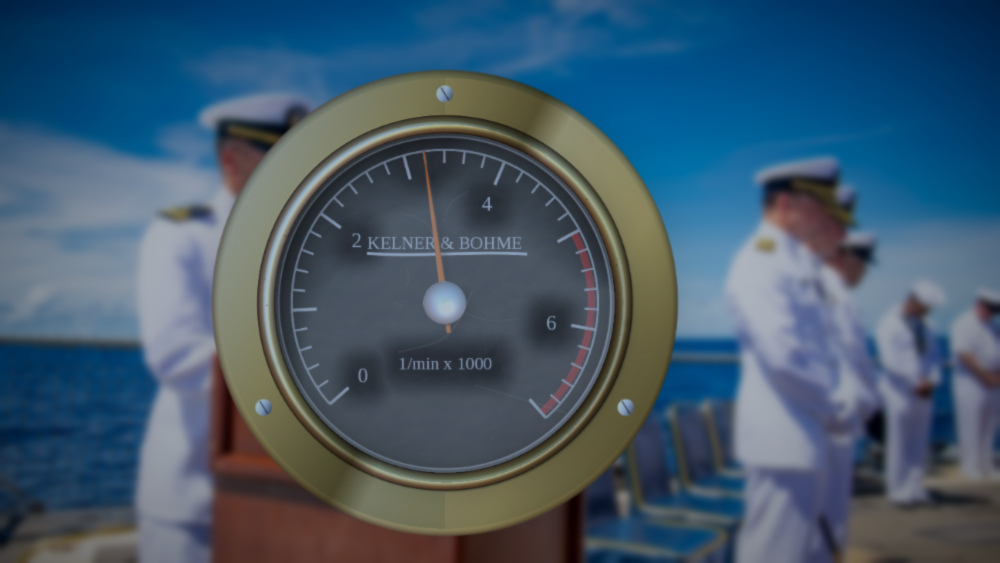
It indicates **3200** rpm
